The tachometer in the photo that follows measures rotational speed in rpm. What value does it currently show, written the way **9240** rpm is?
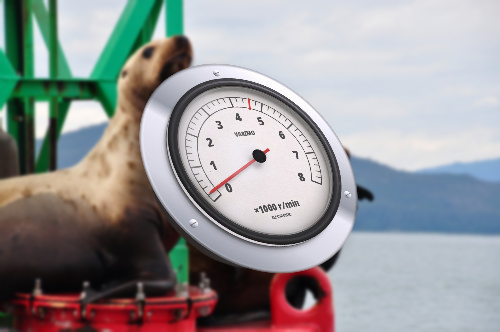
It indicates **200** rpm
